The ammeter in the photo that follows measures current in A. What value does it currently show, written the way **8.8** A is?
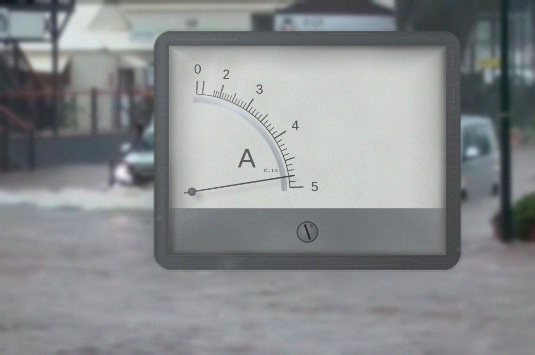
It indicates **4.8** A
